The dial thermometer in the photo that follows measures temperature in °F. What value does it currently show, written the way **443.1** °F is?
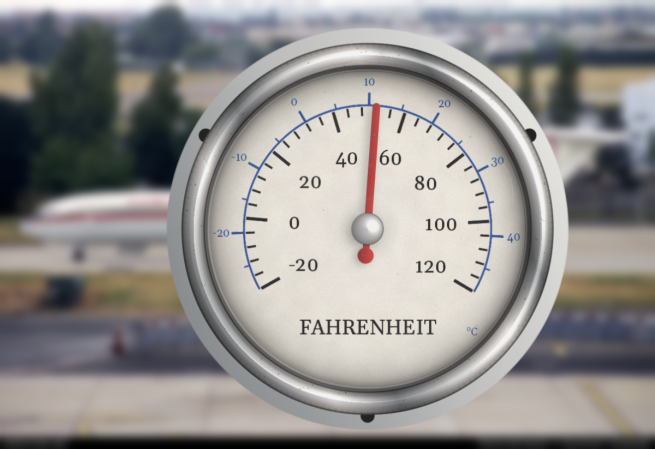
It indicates **52** °F
